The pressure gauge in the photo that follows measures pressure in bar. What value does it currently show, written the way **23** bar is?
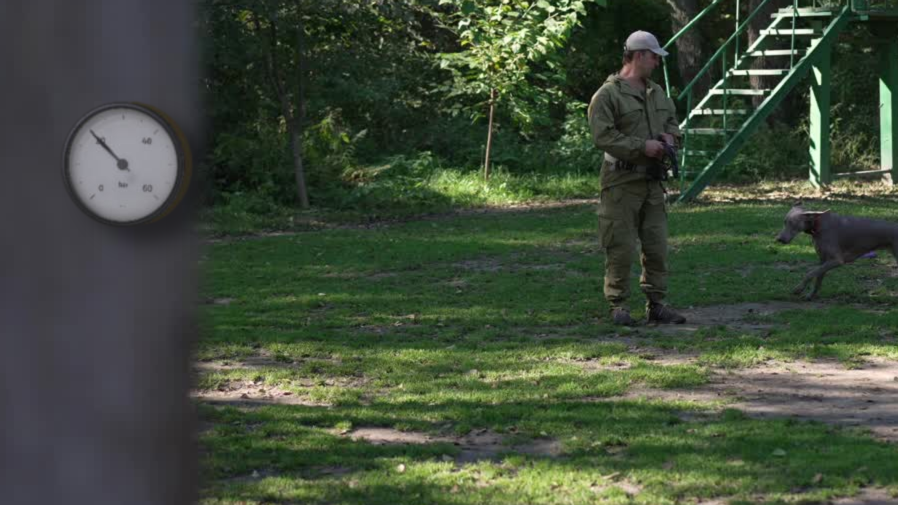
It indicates **20** bar
